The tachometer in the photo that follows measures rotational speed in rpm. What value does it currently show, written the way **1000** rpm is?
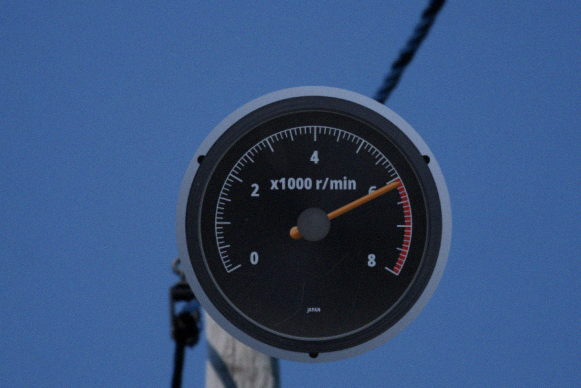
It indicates **6100** rpm
